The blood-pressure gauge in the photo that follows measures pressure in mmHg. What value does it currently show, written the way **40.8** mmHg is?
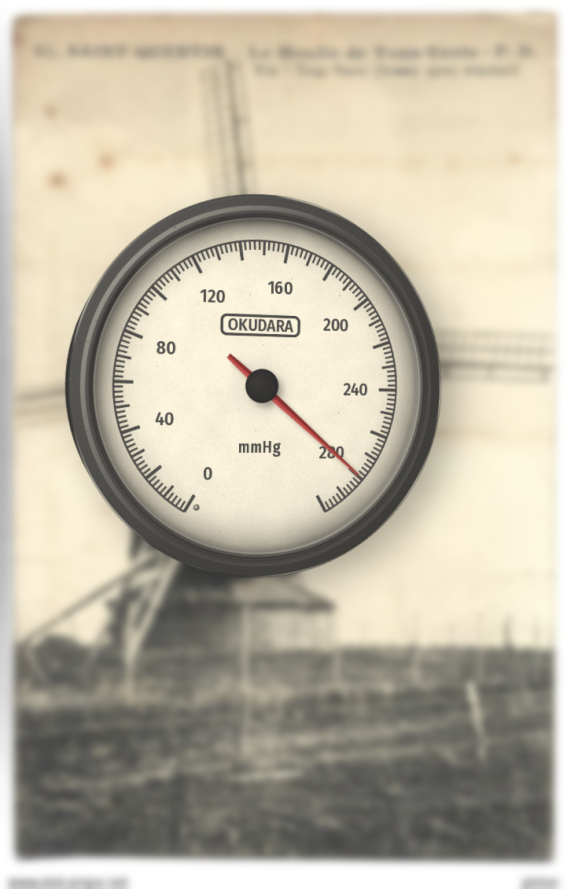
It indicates **280** mmHg
